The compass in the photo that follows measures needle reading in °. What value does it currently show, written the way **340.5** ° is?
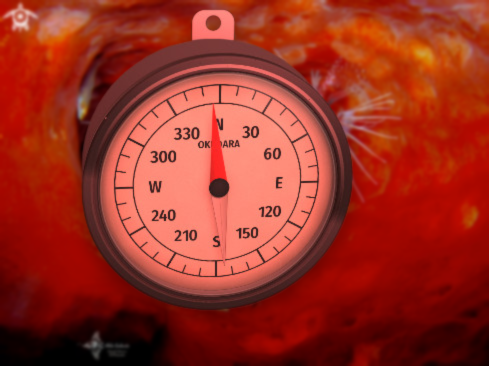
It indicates **355** °
